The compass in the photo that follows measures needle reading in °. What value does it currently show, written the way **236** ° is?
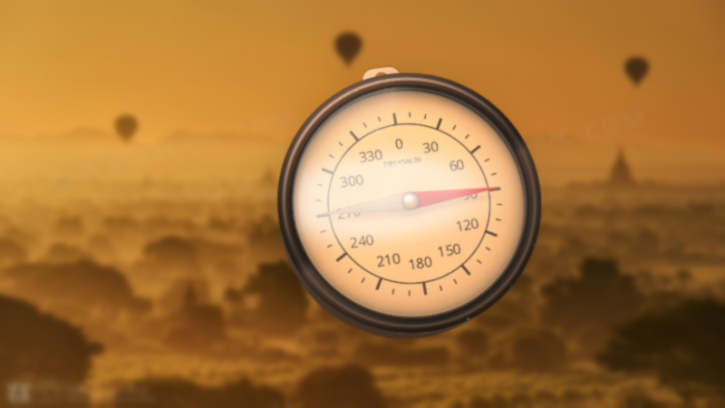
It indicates **90** °
